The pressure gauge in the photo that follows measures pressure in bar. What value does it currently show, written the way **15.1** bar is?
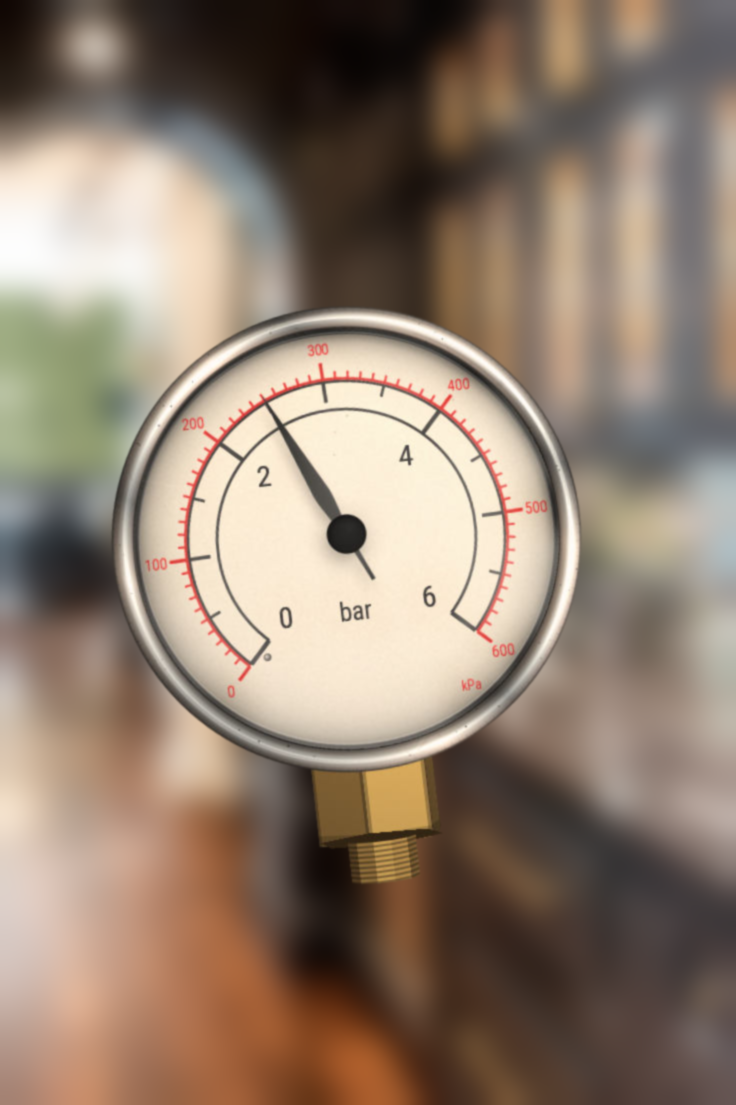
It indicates **2.5** bar
